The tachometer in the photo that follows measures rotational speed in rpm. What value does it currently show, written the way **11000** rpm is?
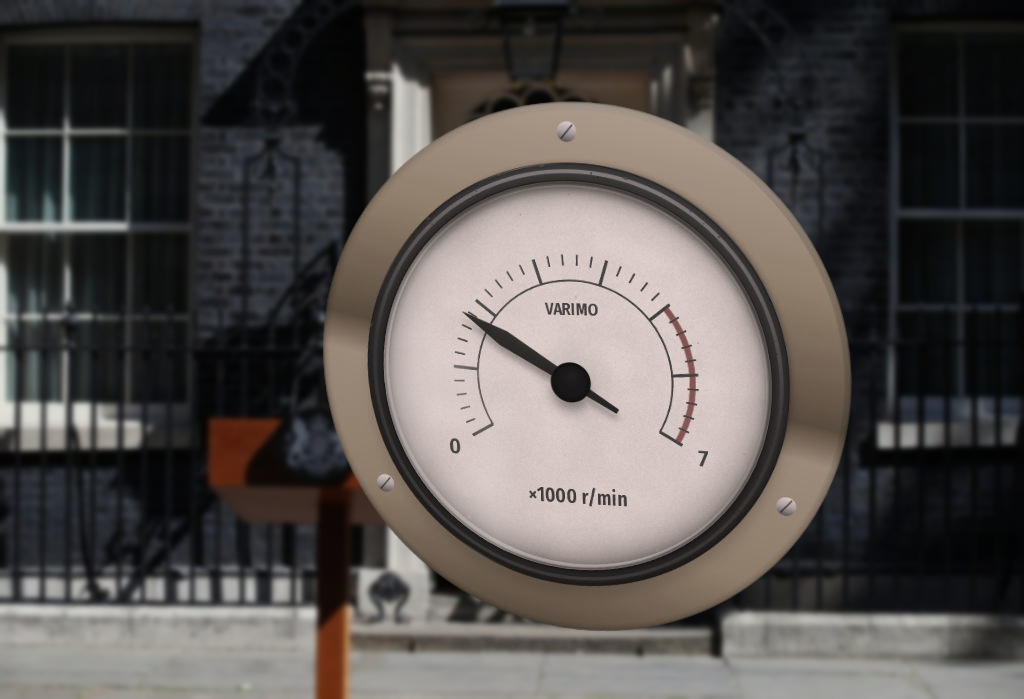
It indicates **1800** rpm
